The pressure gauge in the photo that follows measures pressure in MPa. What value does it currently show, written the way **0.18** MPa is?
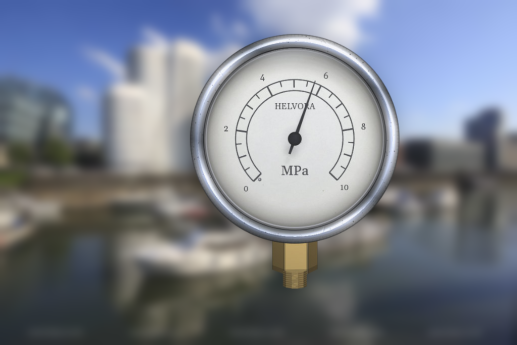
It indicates **5.75** MPa
